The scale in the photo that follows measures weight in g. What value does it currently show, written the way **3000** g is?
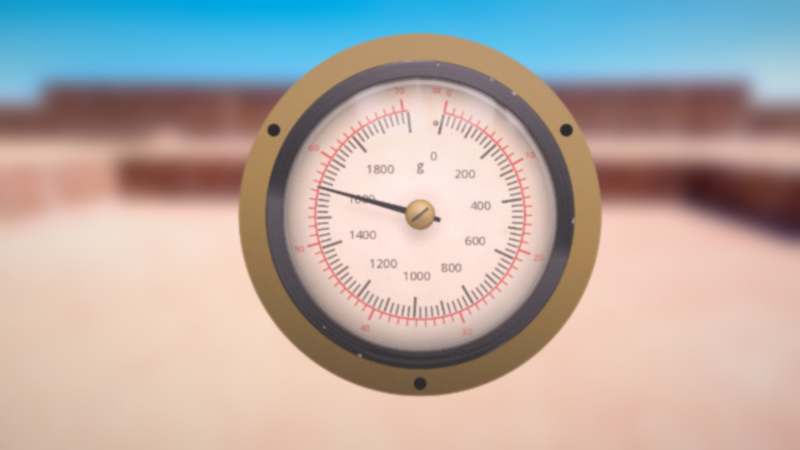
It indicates **1600** g
